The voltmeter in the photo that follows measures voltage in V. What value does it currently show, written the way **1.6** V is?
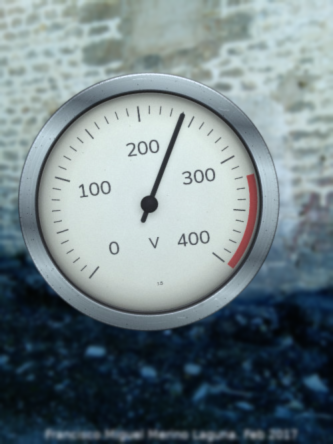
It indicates **240** V
